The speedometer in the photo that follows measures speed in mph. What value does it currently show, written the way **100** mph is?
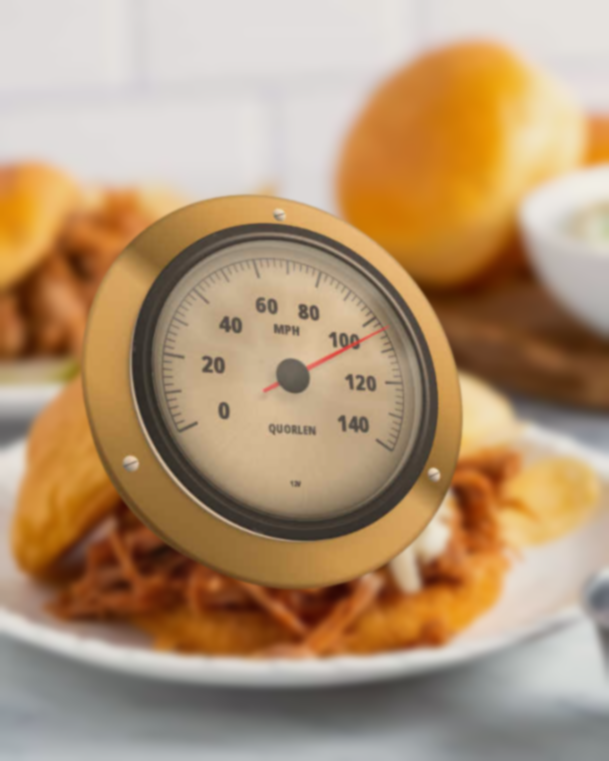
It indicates **104** mph
